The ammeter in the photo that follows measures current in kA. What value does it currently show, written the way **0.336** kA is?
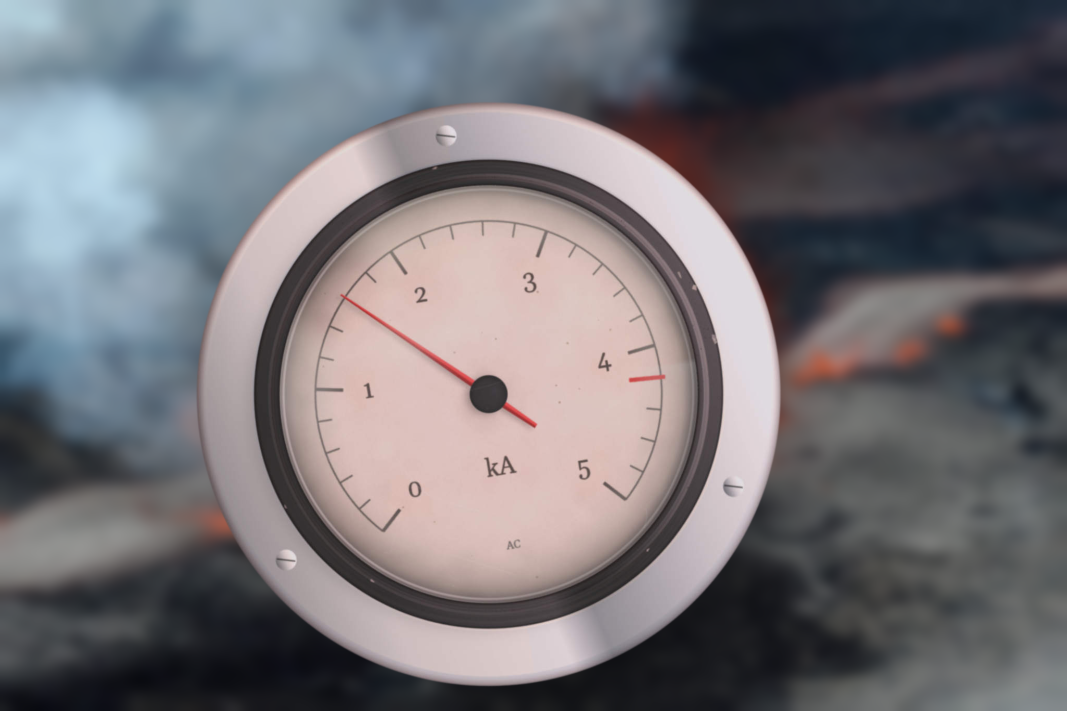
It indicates **1.6** kA
